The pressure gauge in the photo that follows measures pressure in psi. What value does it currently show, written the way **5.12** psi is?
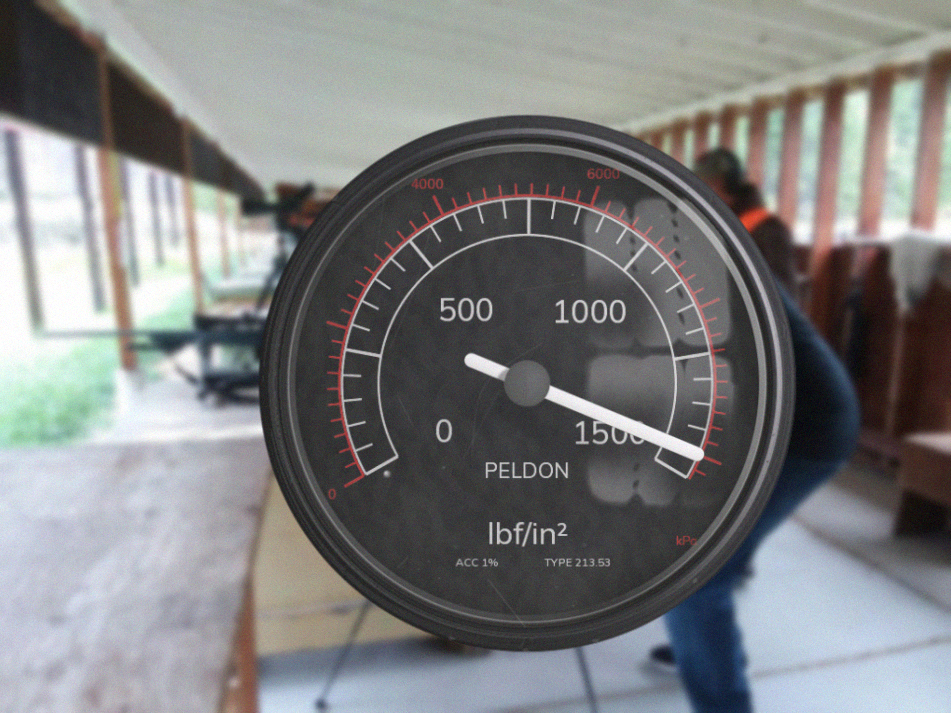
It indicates **1450** psi
